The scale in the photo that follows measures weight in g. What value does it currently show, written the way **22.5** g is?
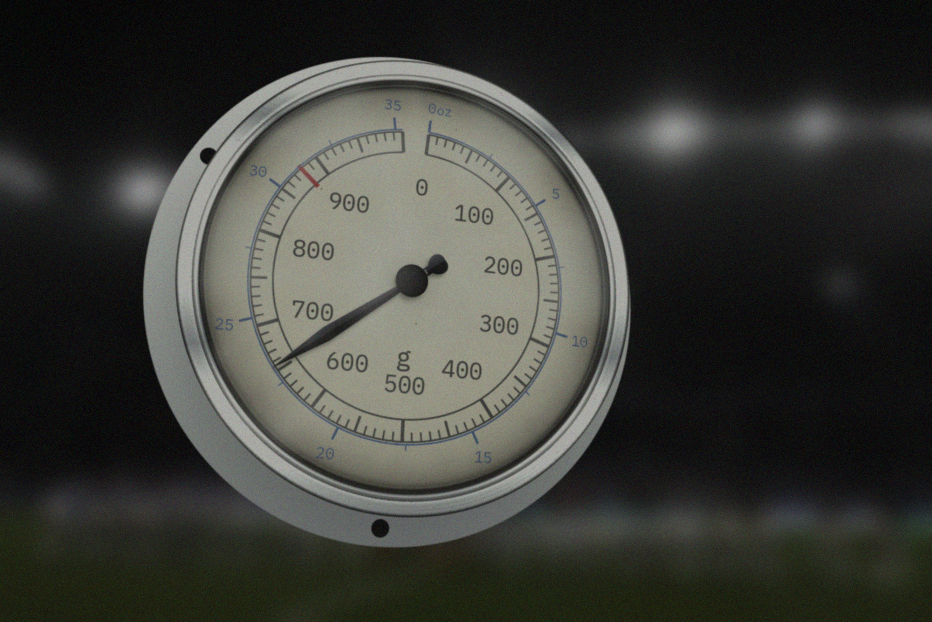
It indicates **655** g
